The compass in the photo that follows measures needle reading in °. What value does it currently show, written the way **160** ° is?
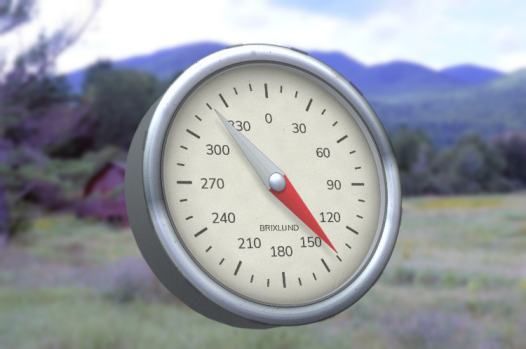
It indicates **140** °
